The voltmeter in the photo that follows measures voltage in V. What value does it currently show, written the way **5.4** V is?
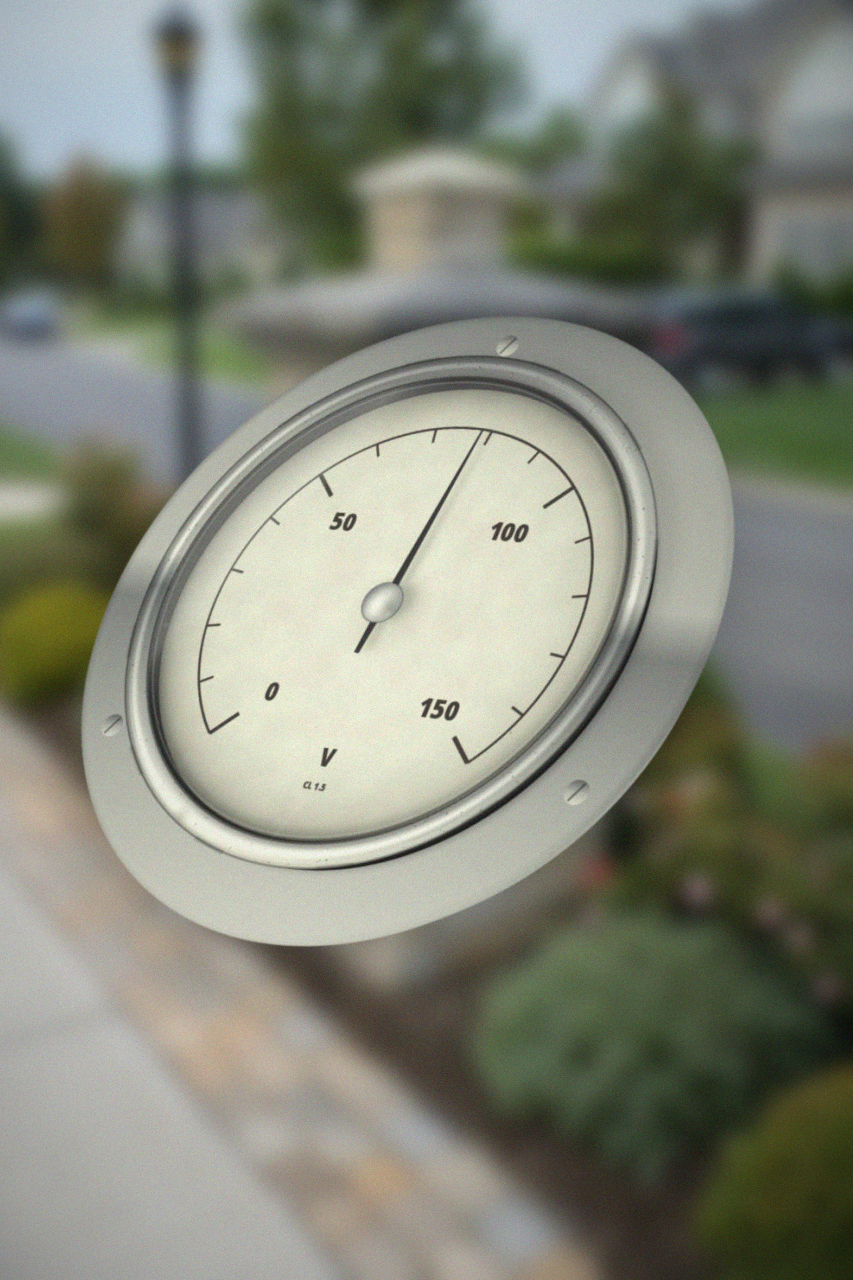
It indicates **80** V
